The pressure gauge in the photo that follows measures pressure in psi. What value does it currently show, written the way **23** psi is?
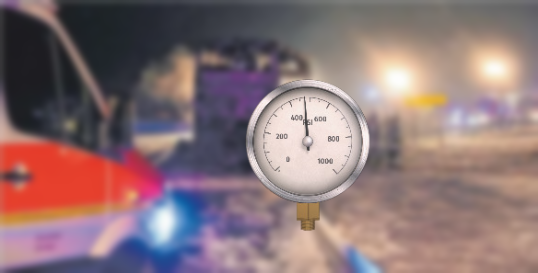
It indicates **475** psi
